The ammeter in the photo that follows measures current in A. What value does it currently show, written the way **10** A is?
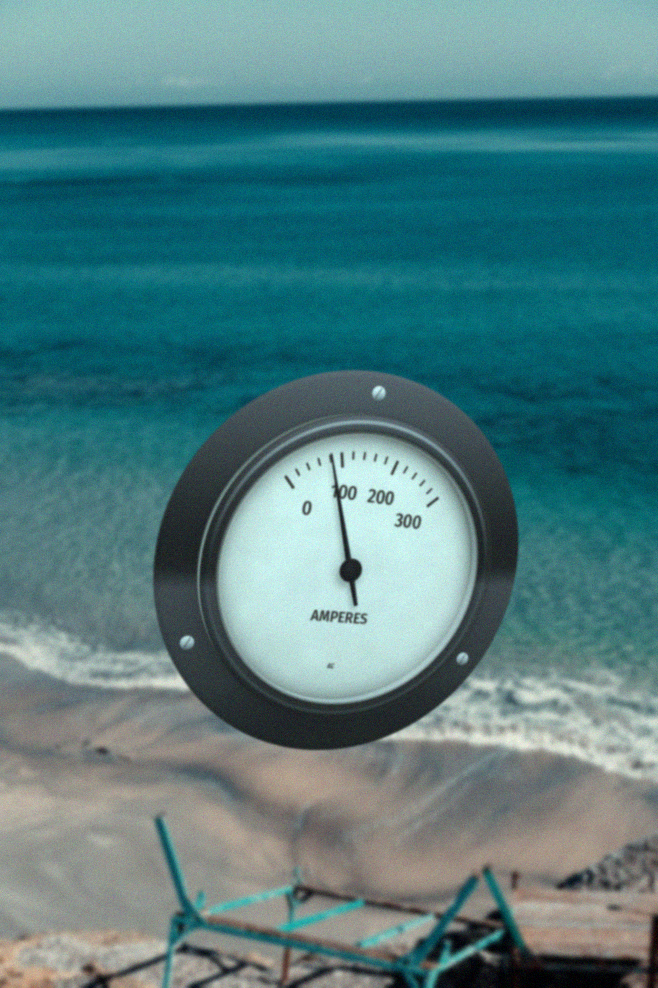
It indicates **80** A
